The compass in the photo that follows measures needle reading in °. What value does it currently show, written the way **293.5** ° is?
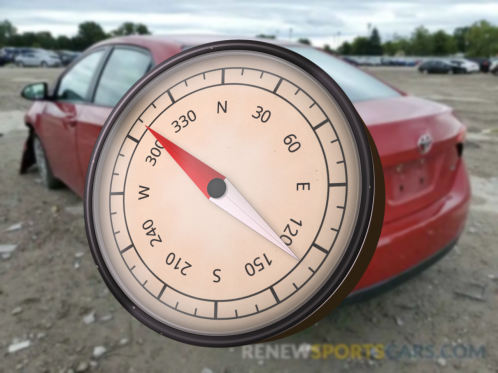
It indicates **310** °
